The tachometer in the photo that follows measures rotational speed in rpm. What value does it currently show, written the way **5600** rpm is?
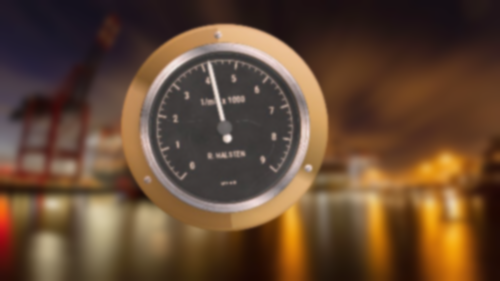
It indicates **4200** rpm
